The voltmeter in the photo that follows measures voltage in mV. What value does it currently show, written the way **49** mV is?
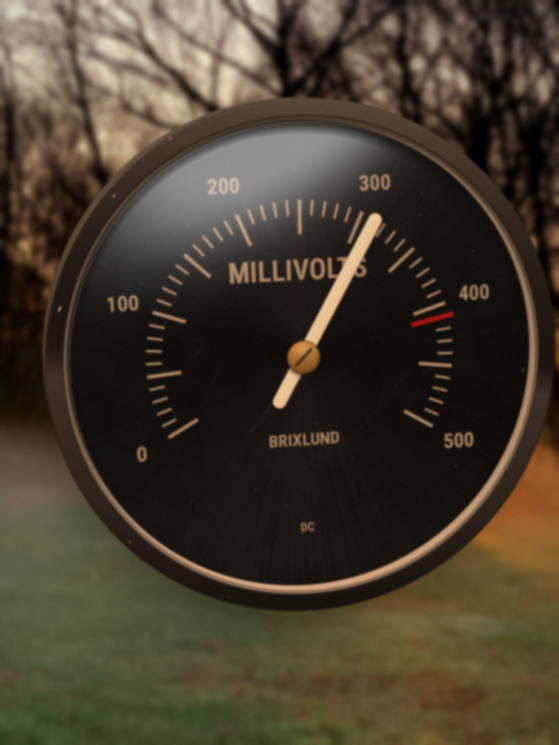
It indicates **310** mV
